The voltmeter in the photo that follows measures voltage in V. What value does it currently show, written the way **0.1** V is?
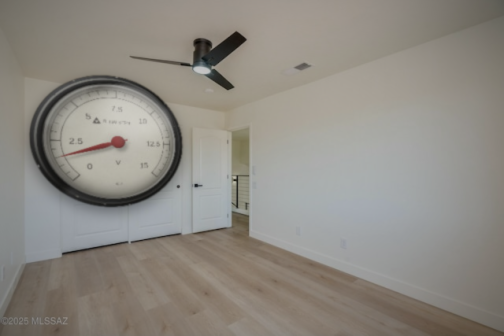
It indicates **1.5** V
